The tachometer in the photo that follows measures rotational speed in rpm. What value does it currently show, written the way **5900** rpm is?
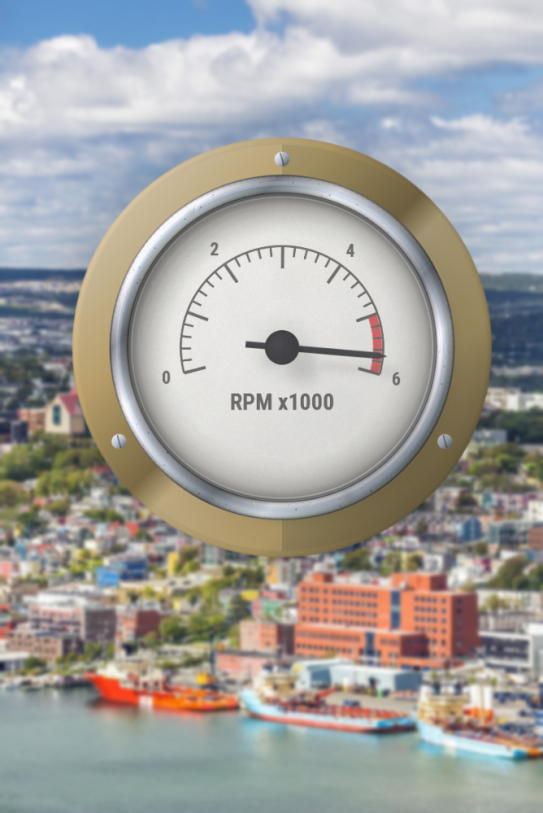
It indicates **5700** rpm
